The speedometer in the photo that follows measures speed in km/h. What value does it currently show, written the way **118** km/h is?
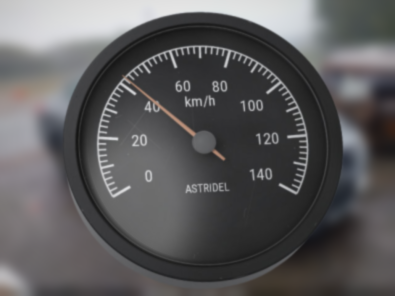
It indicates **42** km/h
